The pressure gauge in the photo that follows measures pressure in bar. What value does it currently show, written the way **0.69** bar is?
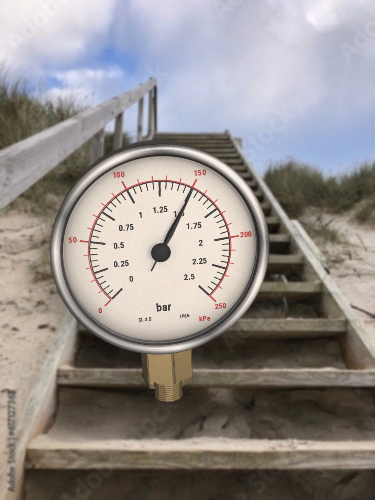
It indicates **1.5** bar
